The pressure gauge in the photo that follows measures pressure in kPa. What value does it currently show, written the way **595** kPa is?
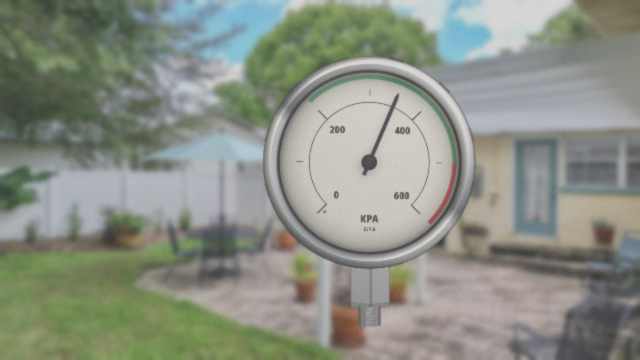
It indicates **350** kPa
